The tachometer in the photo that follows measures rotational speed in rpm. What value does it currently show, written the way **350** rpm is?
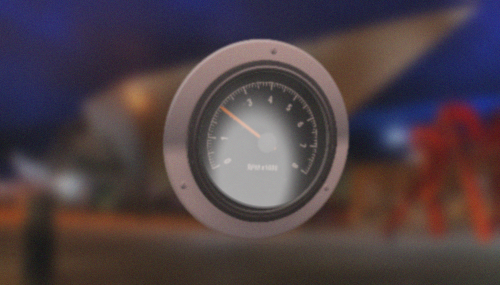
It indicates **2000** rpm
